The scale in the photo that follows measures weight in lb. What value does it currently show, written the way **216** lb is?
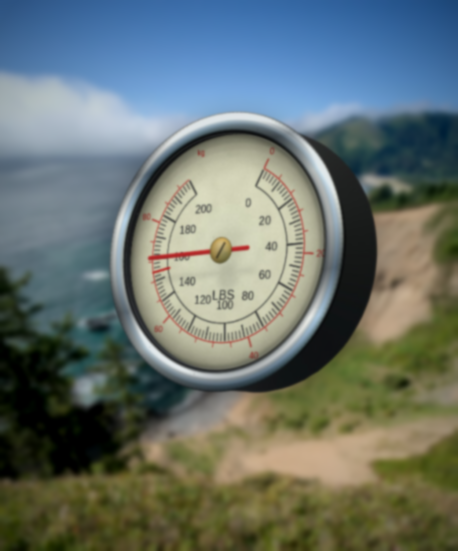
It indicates **160** lb
